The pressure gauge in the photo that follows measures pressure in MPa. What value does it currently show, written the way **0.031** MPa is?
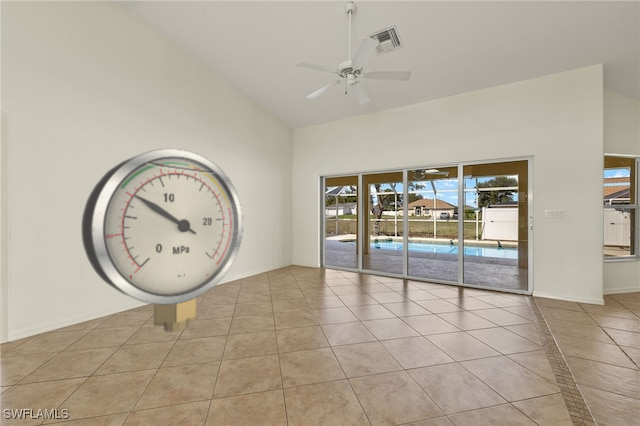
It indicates **7** MPa
